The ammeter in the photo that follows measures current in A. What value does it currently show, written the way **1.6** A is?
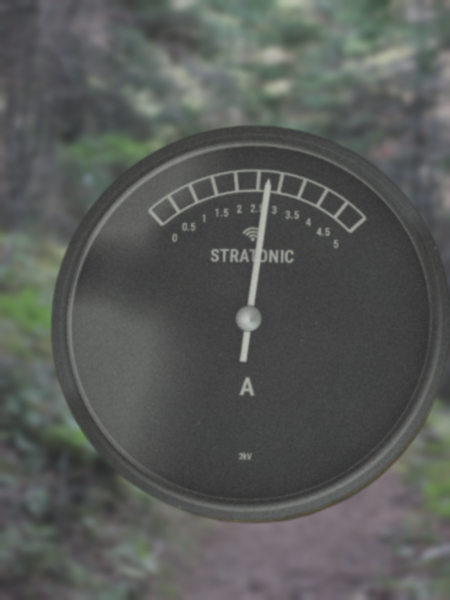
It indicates **2.75** A
